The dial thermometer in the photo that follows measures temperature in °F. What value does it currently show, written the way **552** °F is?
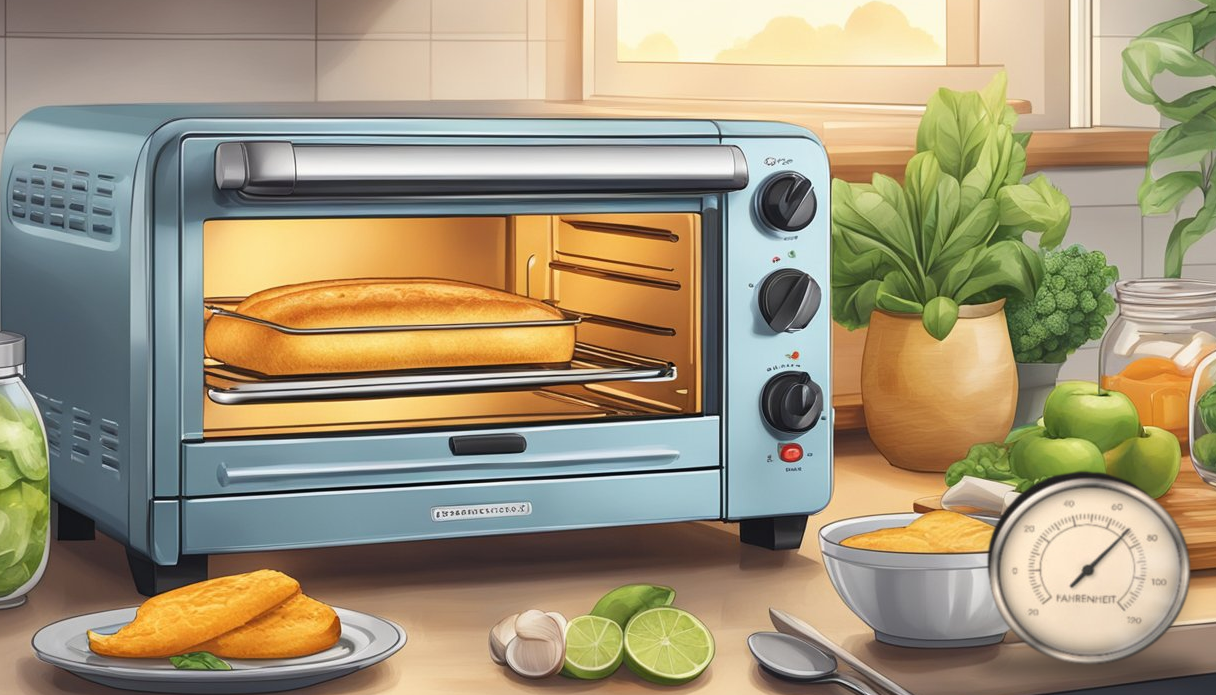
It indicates **70** °F
